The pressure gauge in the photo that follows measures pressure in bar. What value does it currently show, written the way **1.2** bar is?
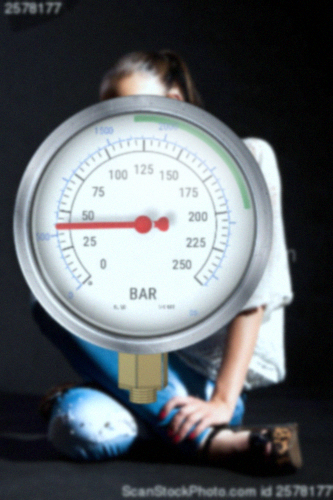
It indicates **40** bar
